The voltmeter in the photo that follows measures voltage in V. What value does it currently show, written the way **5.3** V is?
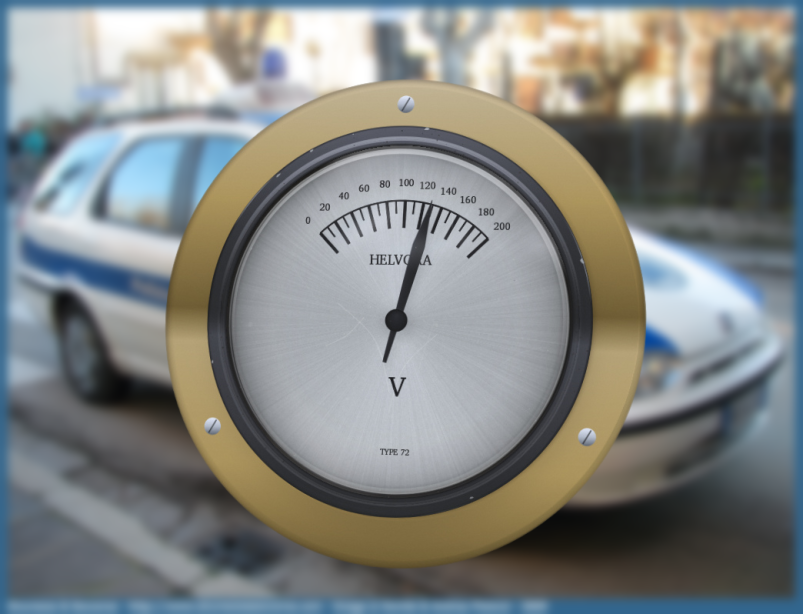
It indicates **130** V
